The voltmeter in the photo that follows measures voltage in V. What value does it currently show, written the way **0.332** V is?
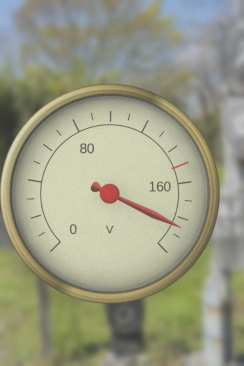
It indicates **185** V
